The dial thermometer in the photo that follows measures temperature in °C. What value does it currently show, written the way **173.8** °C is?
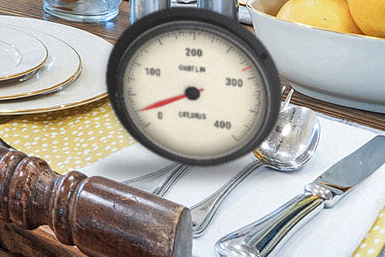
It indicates **25** °C
